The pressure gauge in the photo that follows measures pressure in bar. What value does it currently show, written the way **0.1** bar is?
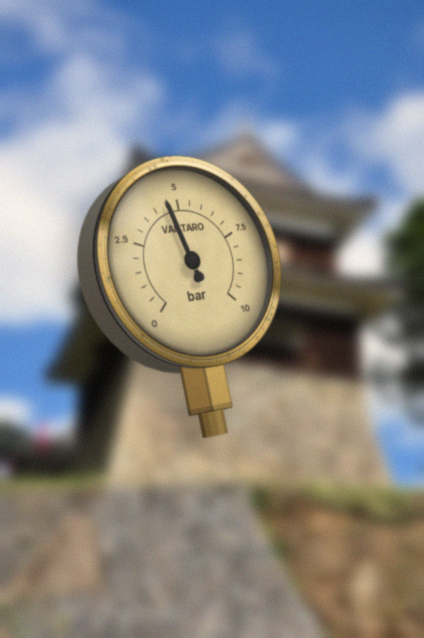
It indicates **4.5** bar
